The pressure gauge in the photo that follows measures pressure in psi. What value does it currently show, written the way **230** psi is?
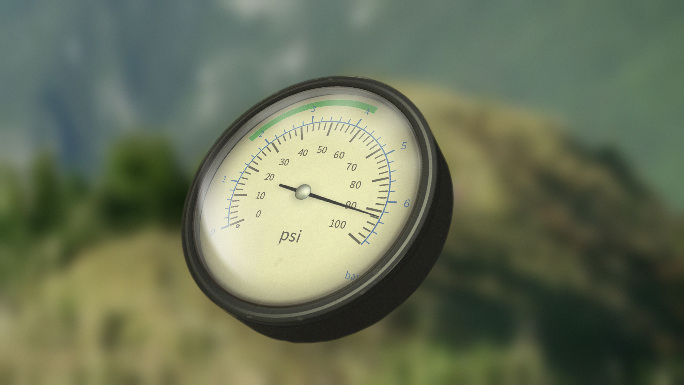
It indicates **92** psi
